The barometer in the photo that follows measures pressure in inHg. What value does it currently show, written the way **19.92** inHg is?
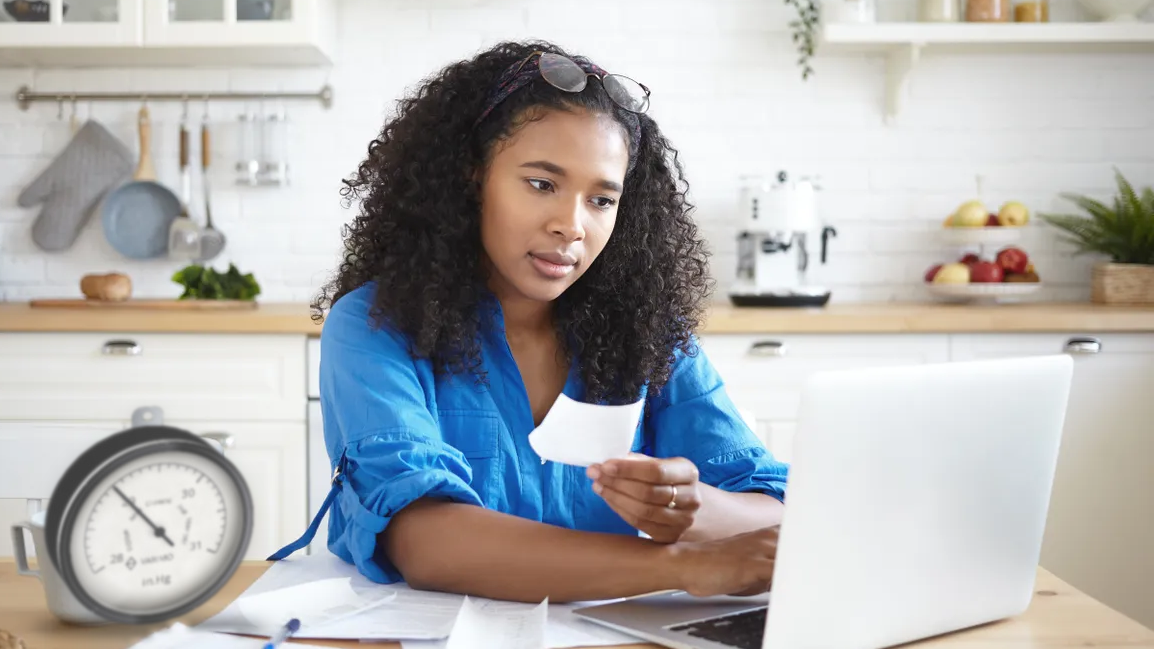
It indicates **29** inHg
